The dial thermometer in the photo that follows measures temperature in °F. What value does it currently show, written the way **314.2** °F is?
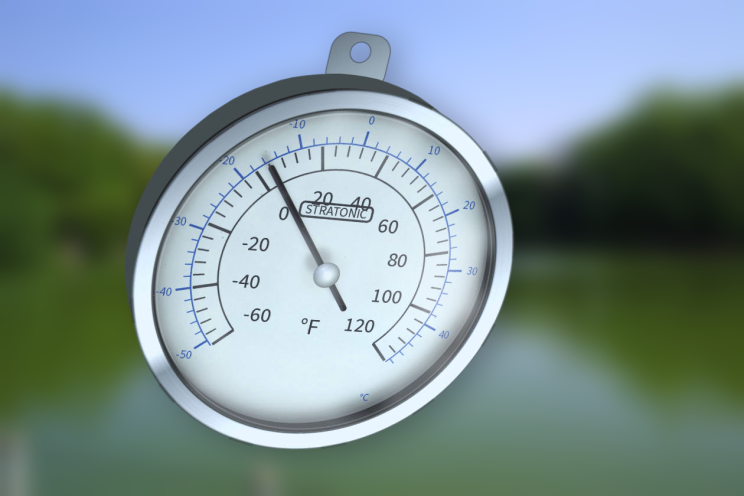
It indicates **4** °F
